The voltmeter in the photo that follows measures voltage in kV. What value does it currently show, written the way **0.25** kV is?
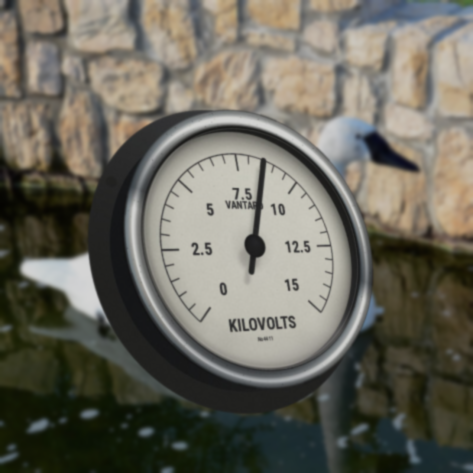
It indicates **8.5** kV
